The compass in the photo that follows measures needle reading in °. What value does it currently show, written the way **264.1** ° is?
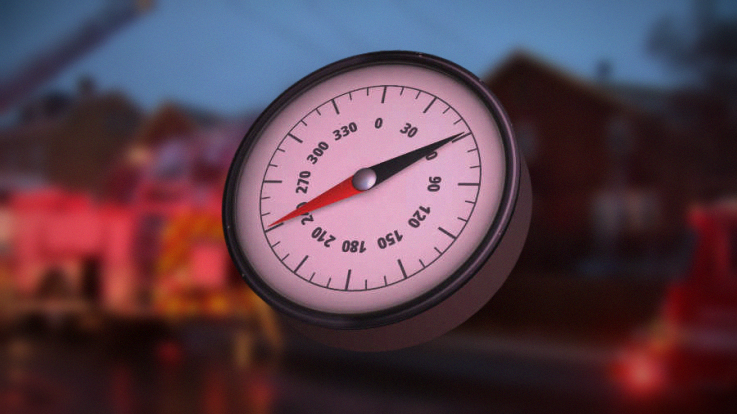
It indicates **240** °
